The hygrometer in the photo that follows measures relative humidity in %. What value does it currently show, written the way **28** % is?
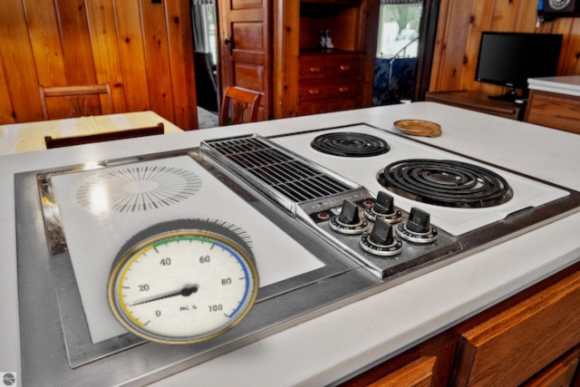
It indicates **12** %
